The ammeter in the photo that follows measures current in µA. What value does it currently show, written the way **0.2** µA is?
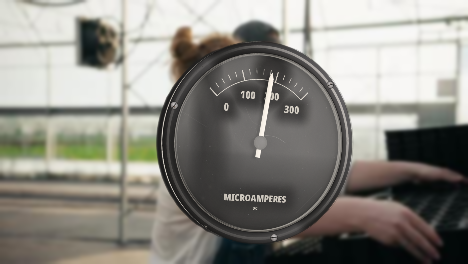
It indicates **180** µA
